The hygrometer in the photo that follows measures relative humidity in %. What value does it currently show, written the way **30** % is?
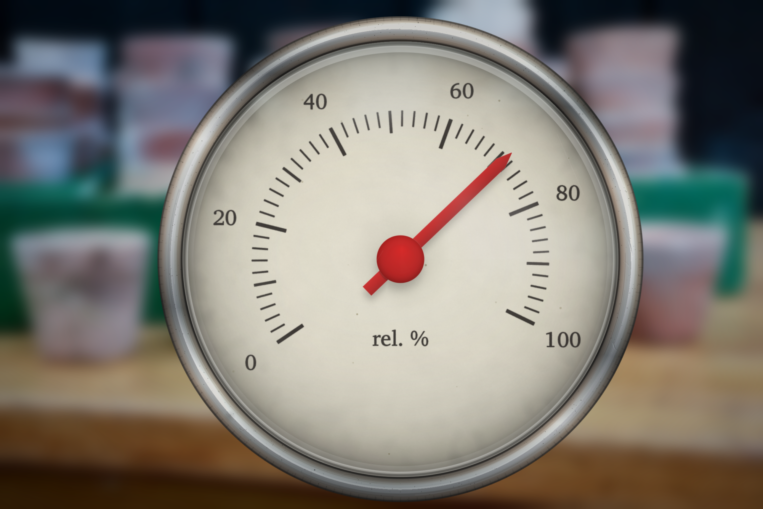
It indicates **71** %
